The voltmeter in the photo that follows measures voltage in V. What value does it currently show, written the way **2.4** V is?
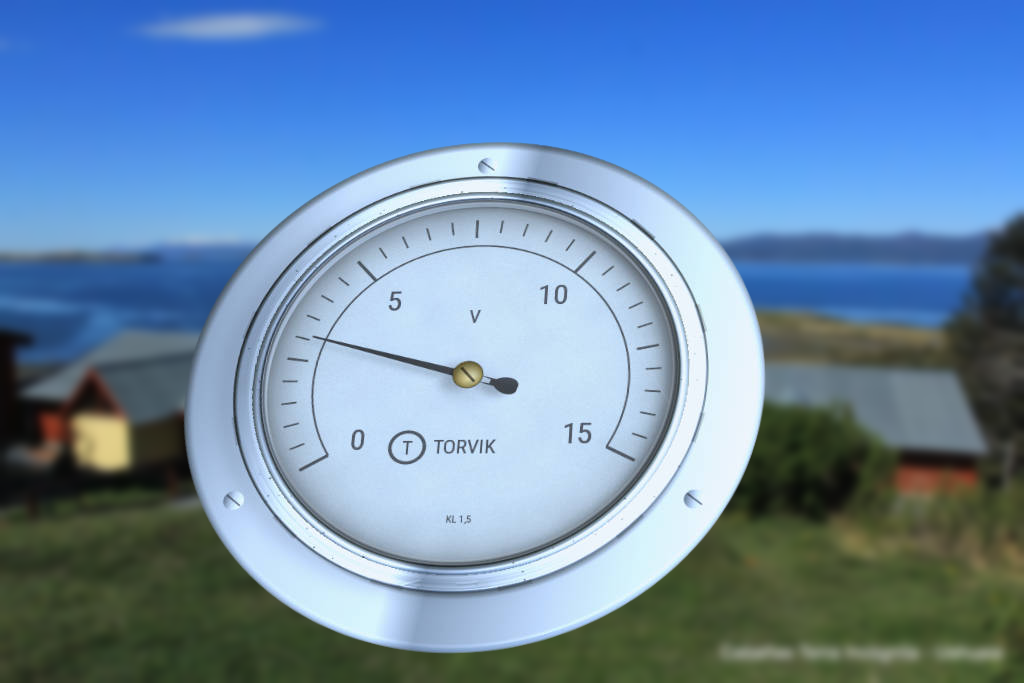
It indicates **3** V
